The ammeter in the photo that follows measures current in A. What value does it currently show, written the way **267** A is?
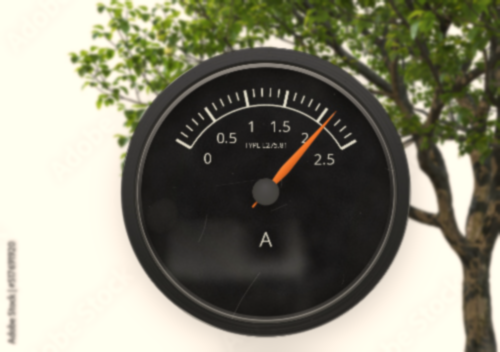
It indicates **2.1** A
